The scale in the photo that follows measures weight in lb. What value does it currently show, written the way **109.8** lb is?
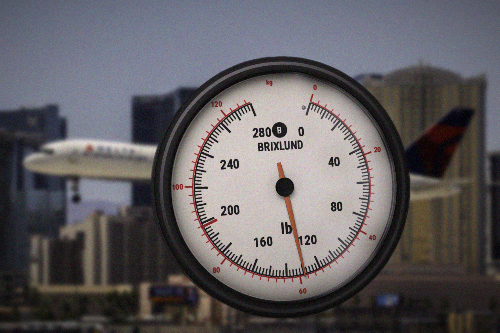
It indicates **130** lb
